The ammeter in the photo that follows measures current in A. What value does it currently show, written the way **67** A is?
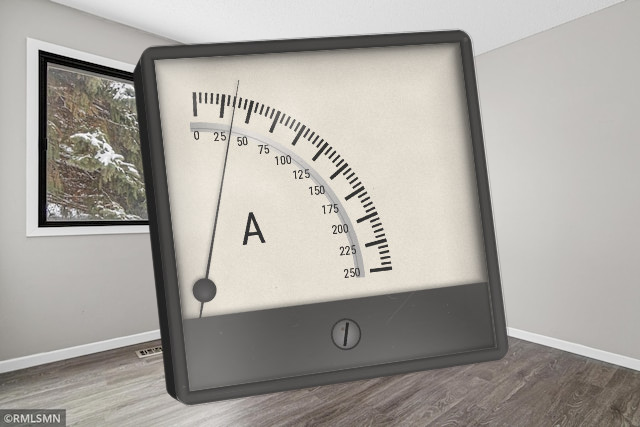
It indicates **35** A
